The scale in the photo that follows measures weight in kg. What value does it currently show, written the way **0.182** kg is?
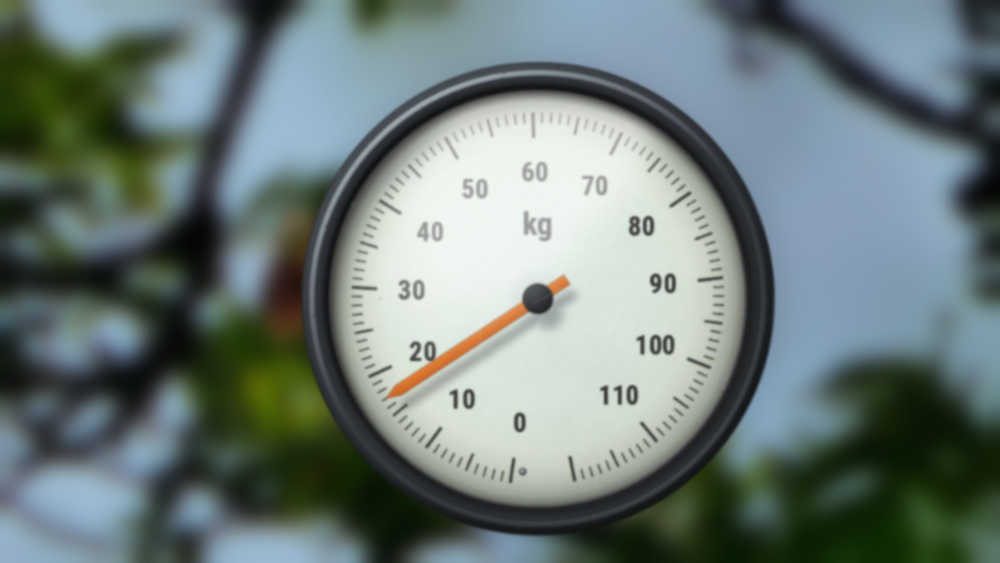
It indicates **17** kg
